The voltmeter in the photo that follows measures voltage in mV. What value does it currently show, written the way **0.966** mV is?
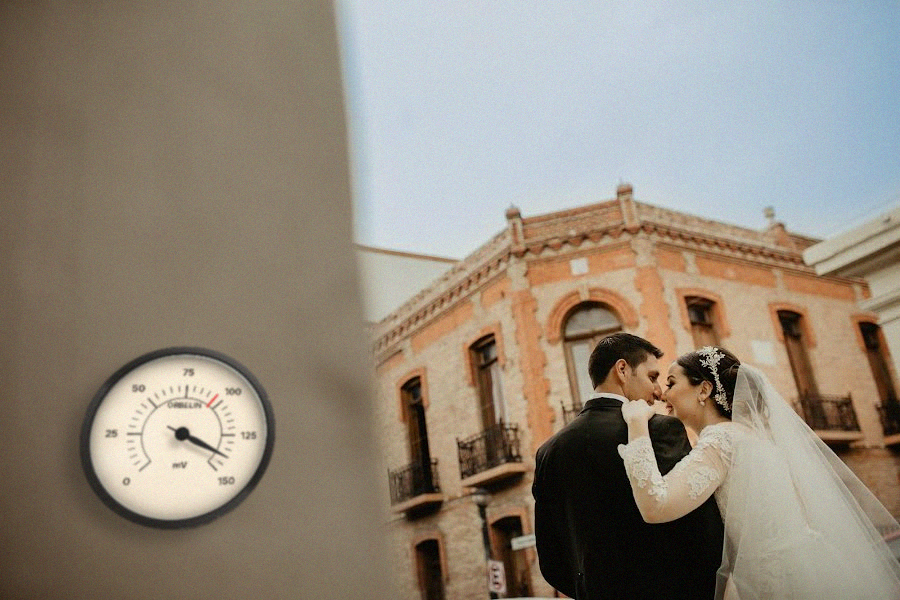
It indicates **140** mV
